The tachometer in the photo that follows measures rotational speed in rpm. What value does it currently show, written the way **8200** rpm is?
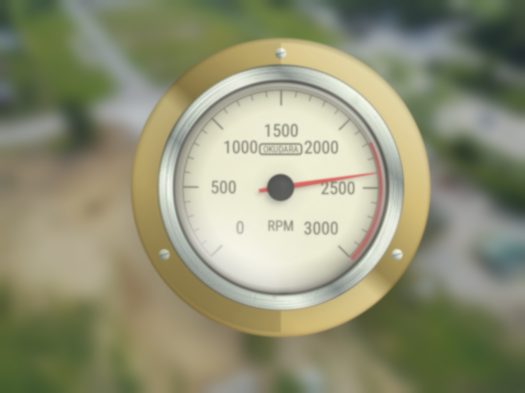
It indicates **2400** rpm
